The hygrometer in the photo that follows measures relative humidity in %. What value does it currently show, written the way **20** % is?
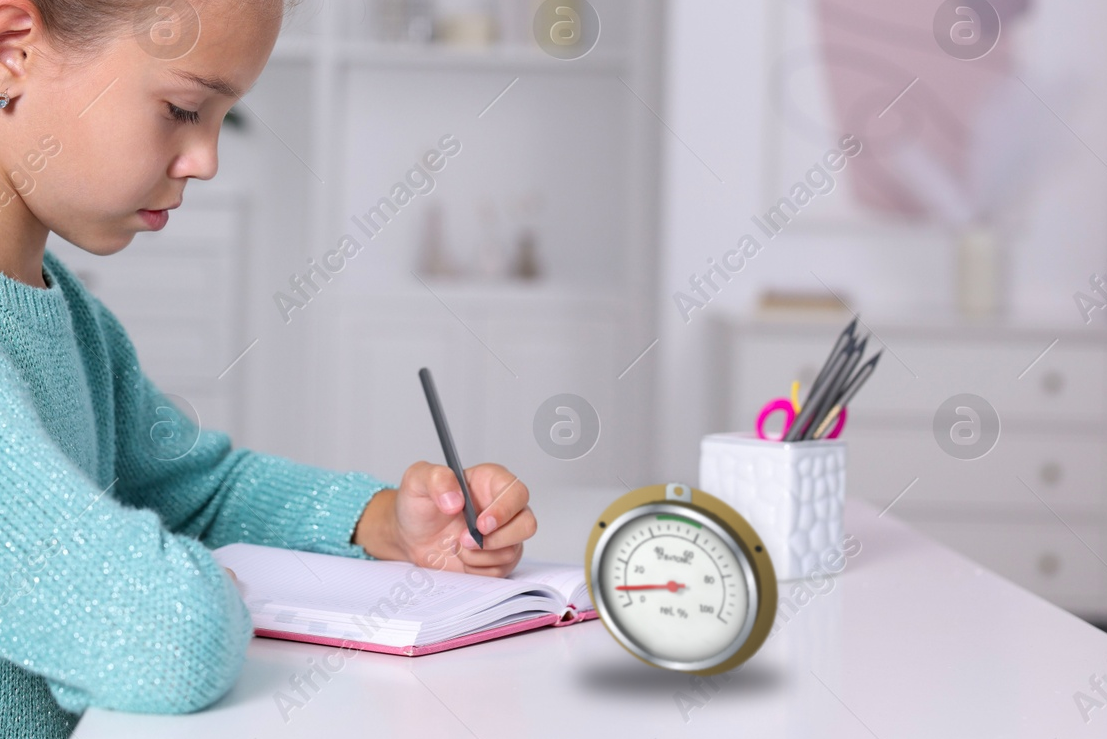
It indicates **8** %
